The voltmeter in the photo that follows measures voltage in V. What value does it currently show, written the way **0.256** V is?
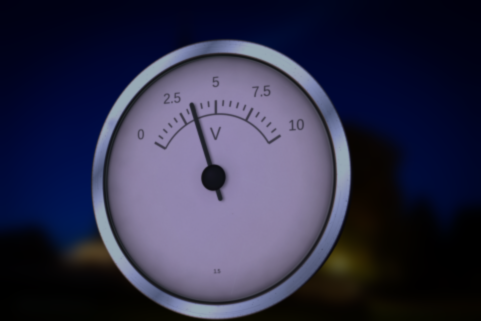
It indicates **3.5** V
